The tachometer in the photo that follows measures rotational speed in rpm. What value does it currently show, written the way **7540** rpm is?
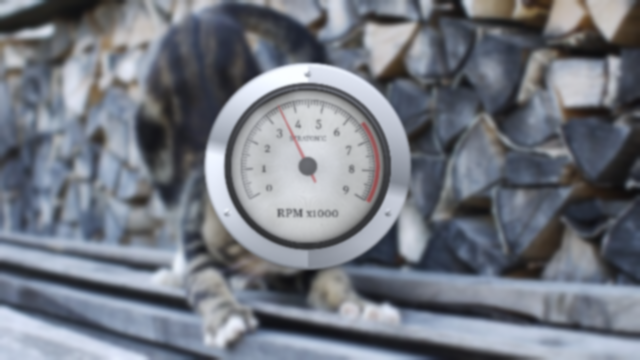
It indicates **3500** rpm
